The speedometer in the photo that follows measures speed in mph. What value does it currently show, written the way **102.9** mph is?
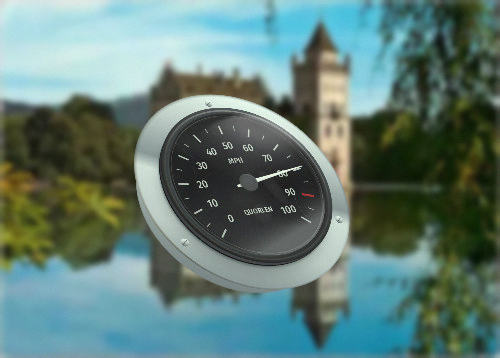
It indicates **80** mph
